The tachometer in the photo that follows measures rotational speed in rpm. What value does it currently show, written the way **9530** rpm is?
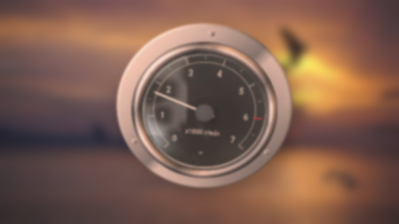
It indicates **1750** rpm
